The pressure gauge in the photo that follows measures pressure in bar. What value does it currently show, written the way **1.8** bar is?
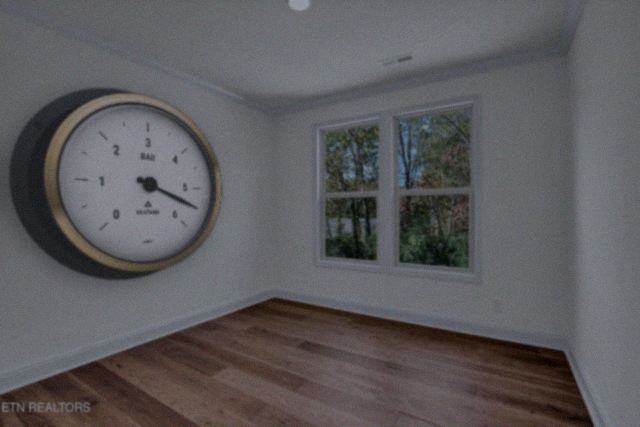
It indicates **5.5** bar
